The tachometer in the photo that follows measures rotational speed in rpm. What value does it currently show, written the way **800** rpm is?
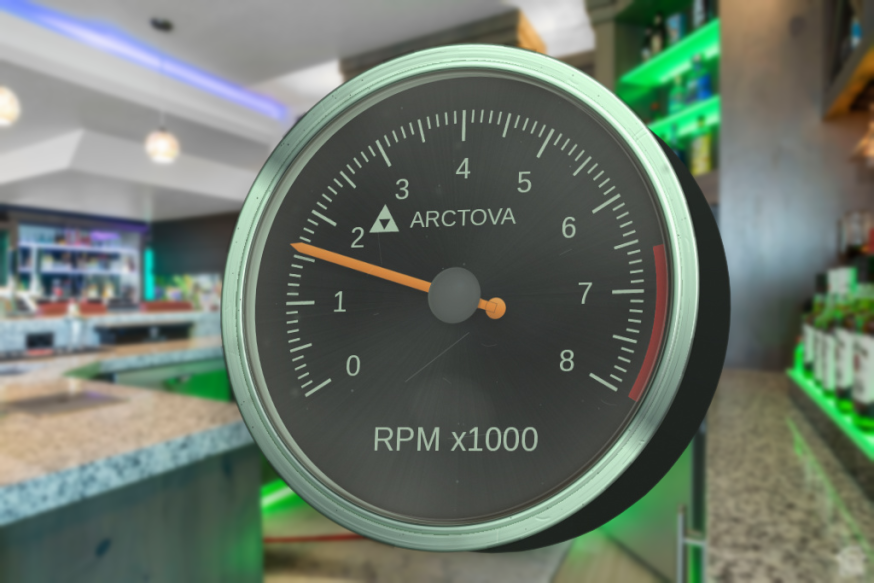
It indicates **1600** rpm
